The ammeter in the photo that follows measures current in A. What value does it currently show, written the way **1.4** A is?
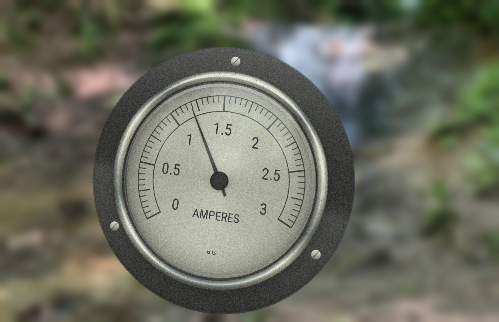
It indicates **1.2** A
